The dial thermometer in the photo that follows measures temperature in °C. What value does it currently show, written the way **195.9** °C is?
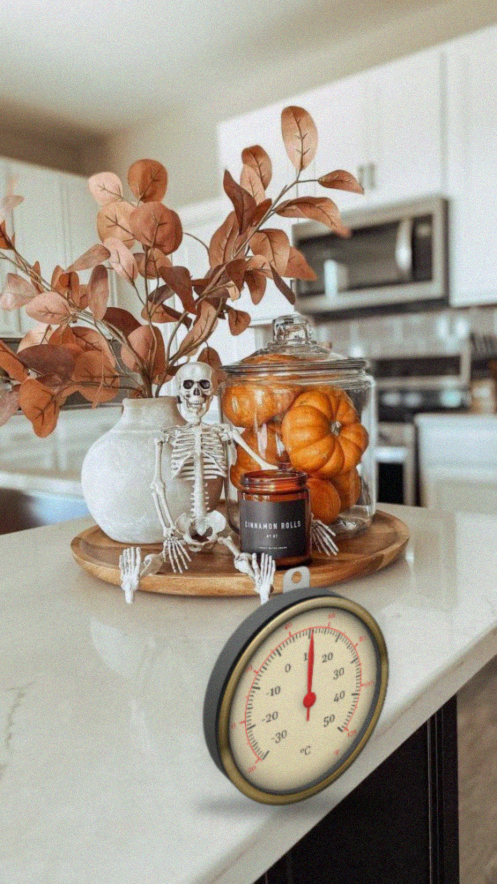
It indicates **10** °C
